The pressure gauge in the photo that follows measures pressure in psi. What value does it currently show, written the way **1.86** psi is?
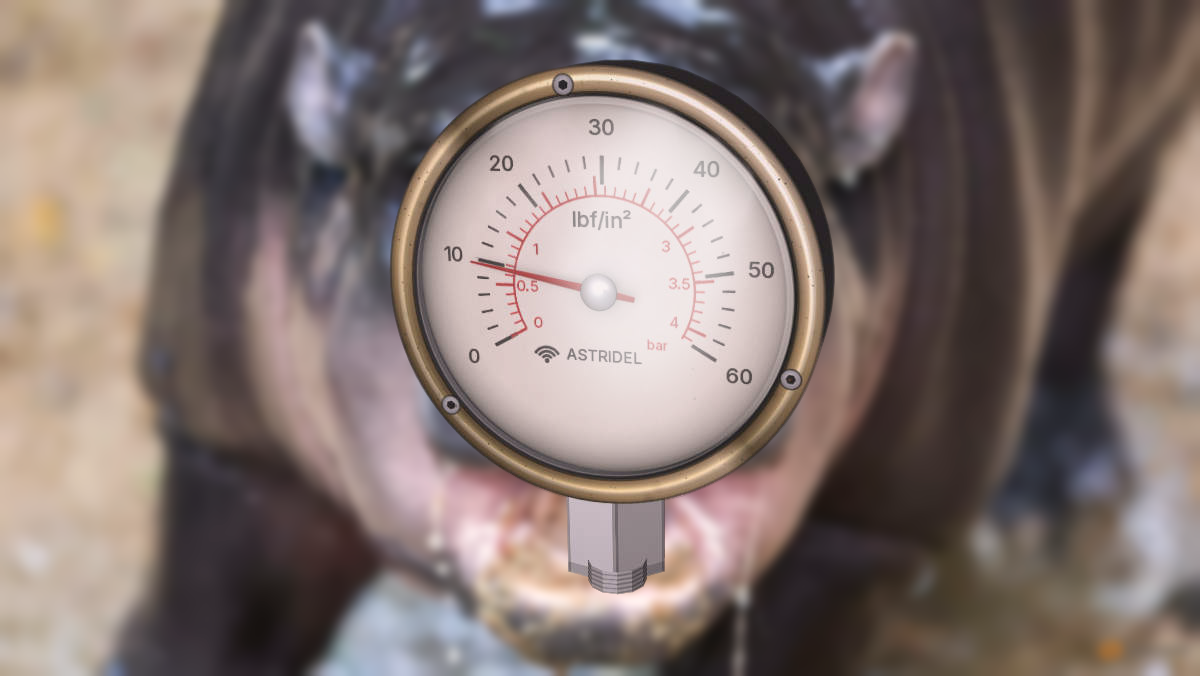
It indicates **10** psi
